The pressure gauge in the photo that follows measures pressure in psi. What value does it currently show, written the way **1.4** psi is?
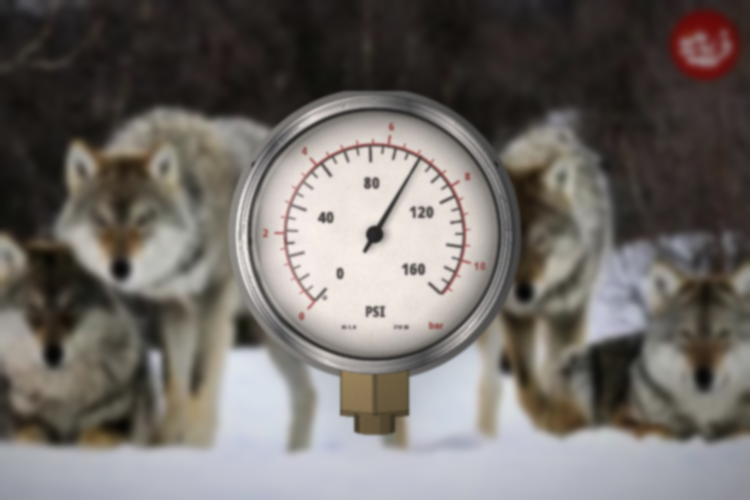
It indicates **100** psi
